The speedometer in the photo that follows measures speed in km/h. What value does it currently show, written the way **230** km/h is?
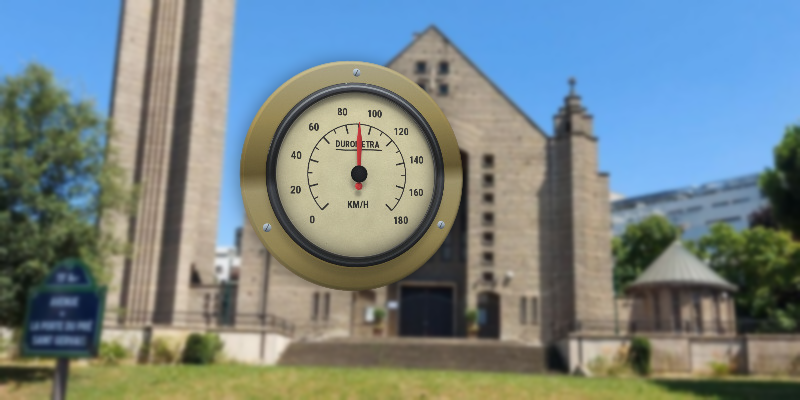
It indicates **90** km/h
